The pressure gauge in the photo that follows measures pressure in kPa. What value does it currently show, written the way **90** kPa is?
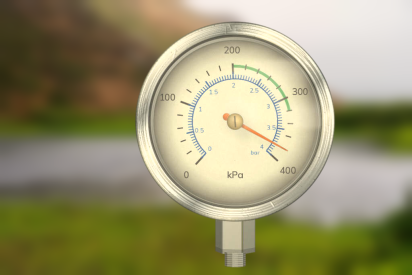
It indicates **380** kPa
